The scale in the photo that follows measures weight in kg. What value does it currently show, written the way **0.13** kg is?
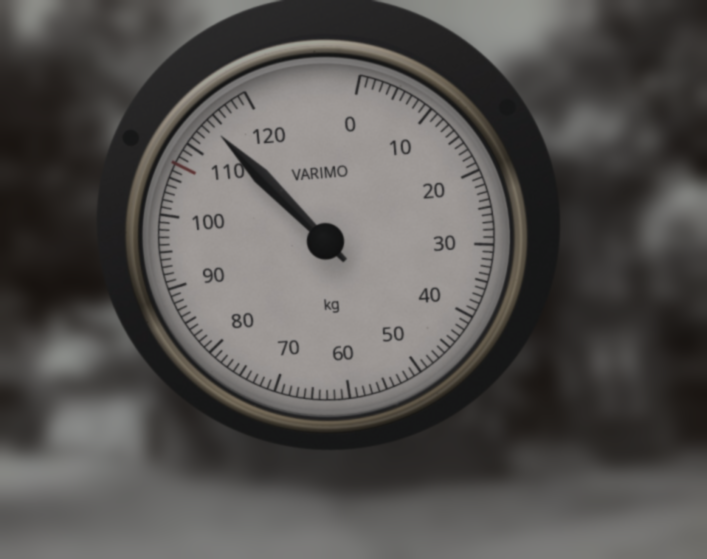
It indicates **114** kg
